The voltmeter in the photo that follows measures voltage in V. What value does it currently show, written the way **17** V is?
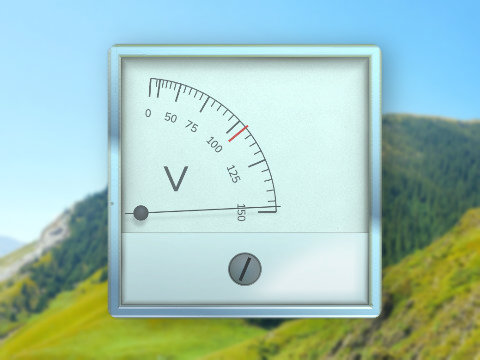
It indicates **147.5** V
